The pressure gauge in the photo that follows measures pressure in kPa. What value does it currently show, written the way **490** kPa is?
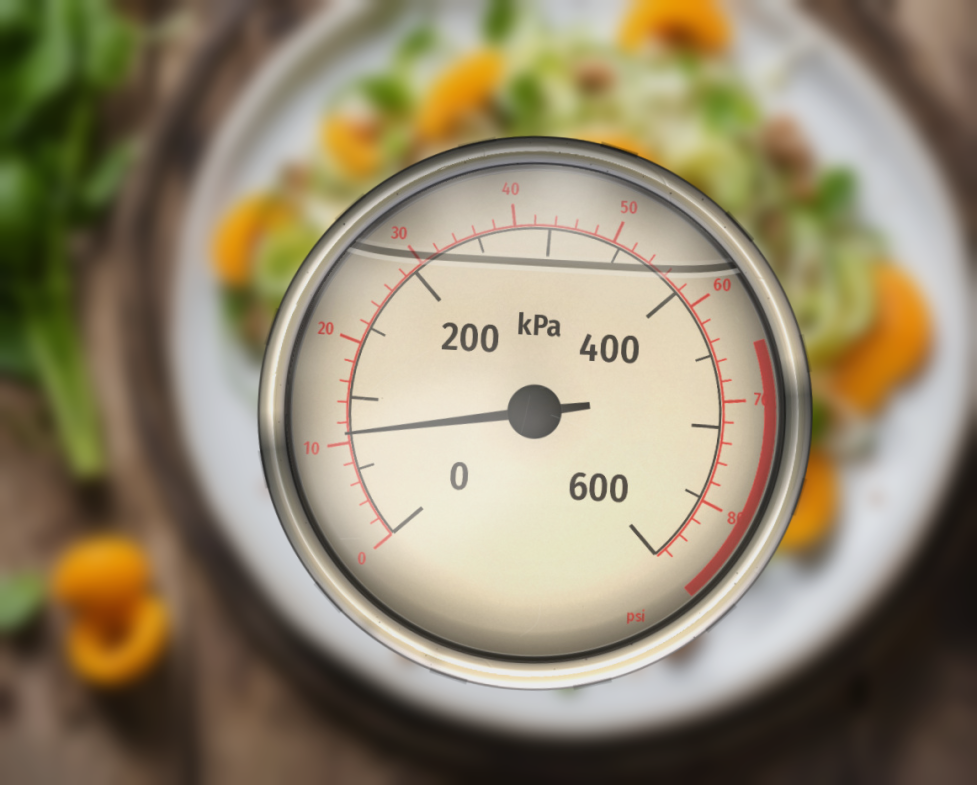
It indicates **75** kPa
